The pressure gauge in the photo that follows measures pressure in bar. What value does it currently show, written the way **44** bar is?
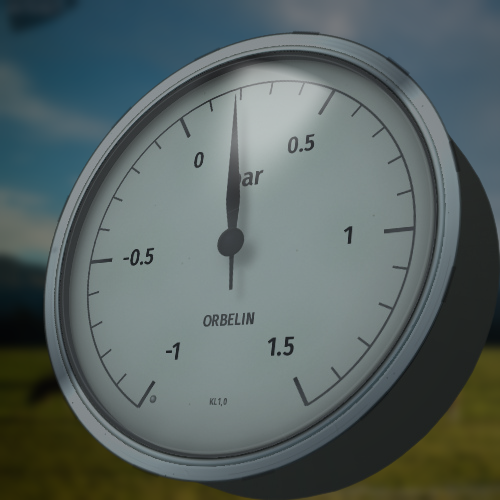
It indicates **0.2** bar
